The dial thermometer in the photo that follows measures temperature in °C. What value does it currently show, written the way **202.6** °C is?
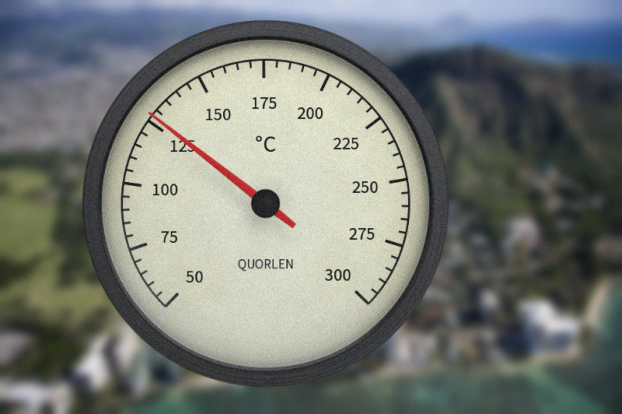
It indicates **127.5** °C
